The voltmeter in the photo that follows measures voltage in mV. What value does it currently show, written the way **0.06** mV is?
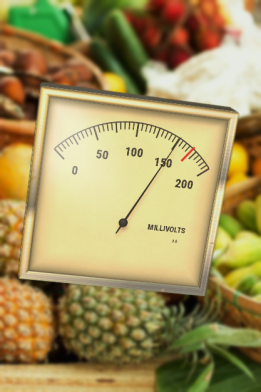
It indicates **150** mV
